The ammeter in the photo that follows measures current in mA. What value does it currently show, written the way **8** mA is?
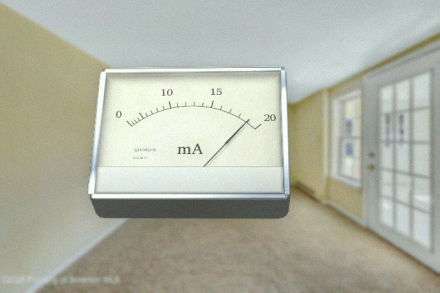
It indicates **19** mA
